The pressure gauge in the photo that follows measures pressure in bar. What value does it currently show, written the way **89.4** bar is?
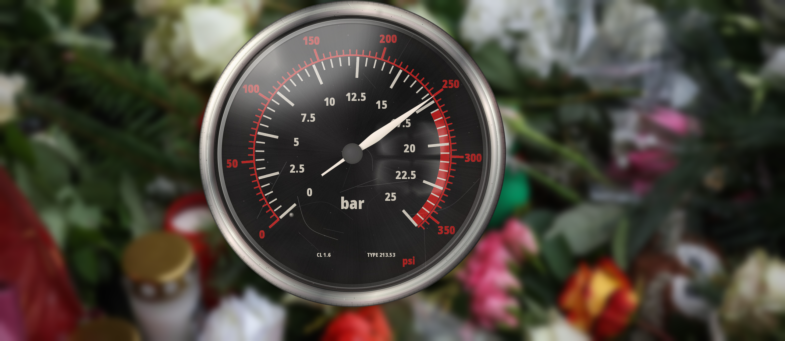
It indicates **17.25** bar
